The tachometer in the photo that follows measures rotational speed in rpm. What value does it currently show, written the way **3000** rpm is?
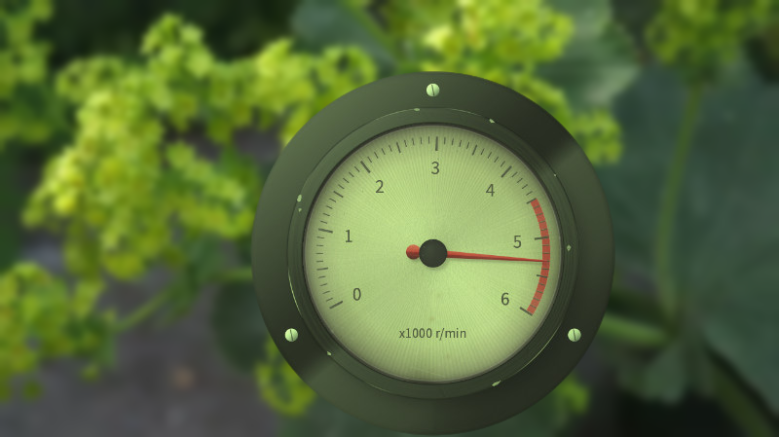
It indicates **5300** rpm
